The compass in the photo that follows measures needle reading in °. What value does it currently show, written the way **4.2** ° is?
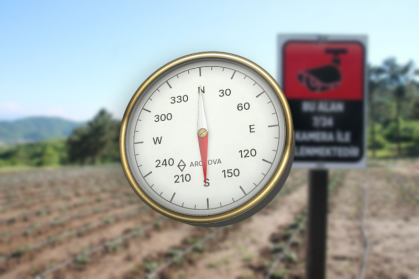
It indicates **180** °
